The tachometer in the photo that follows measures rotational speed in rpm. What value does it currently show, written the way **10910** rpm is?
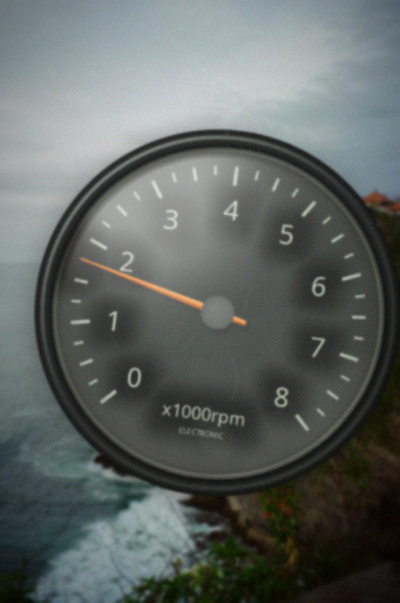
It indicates **1750** rpm
